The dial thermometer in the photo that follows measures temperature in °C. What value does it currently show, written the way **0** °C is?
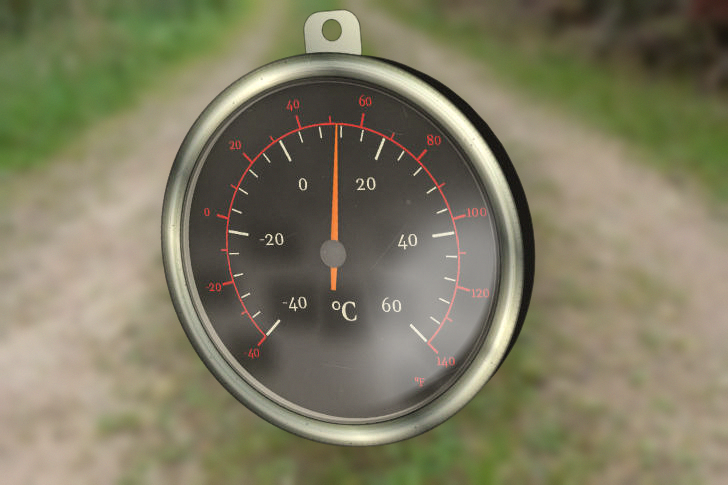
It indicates **12** °C
